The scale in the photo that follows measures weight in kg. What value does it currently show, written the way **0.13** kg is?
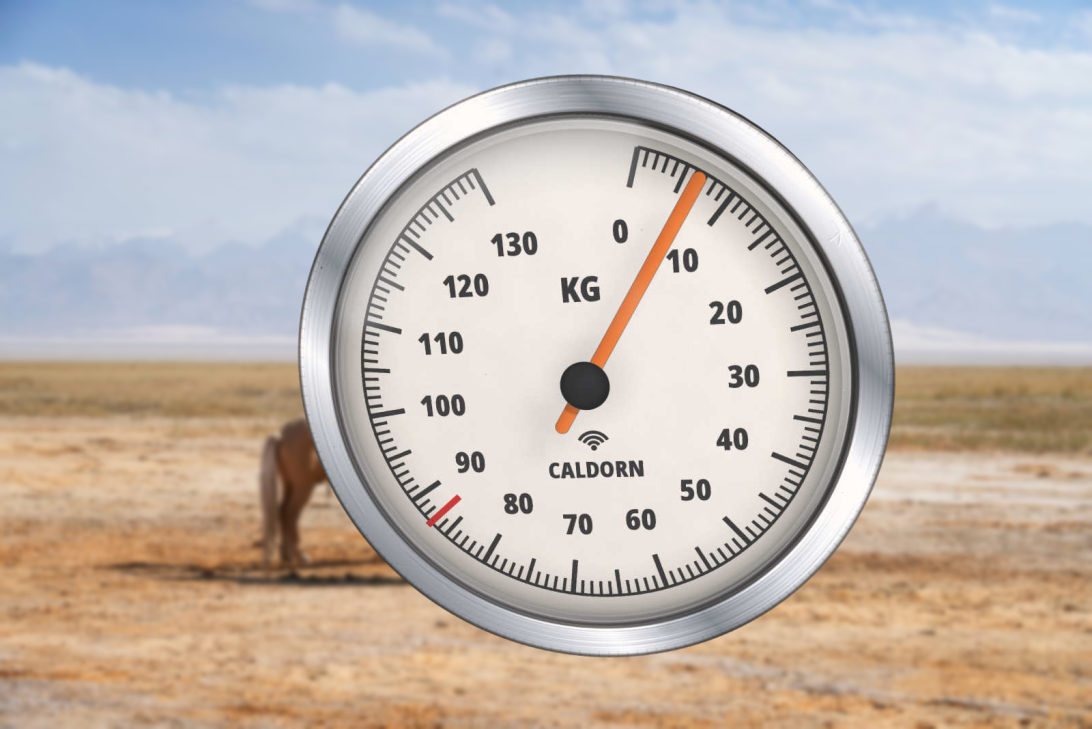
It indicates **6.5** kg
